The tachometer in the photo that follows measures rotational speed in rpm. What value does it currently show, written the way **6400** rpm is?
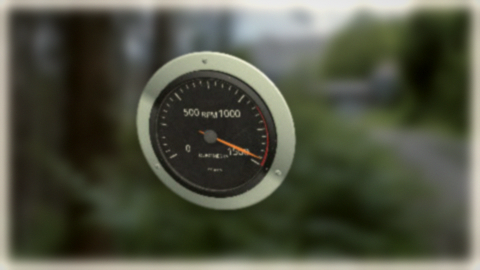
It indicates **1450** rpm
